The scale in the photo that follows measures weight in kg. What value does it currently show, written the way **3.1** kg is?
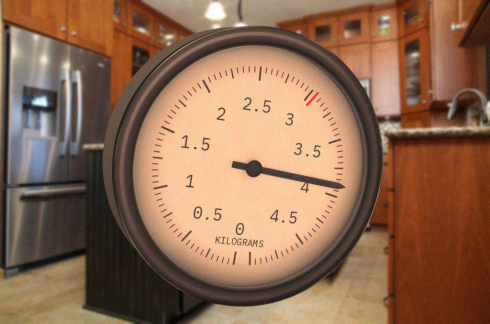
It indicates **3.9** kg
